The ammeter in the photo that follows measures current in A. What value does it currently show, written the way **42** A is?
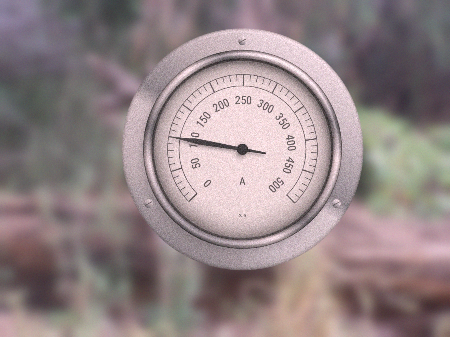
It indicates **100** A
